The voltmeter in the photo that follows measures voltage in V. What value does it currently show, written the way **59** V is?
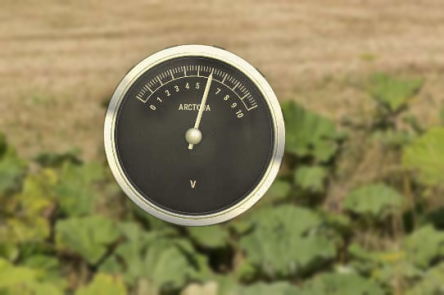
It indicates **6** V
